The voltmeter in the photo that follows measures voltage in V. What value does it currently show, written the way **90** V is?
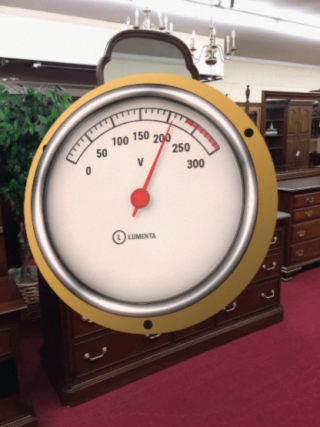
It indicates **210** V
